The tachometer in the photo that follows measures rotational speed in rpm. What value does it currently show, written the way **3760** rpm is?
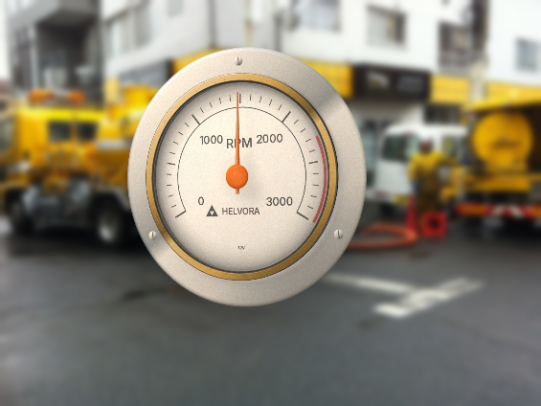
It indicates **1500** rpm
